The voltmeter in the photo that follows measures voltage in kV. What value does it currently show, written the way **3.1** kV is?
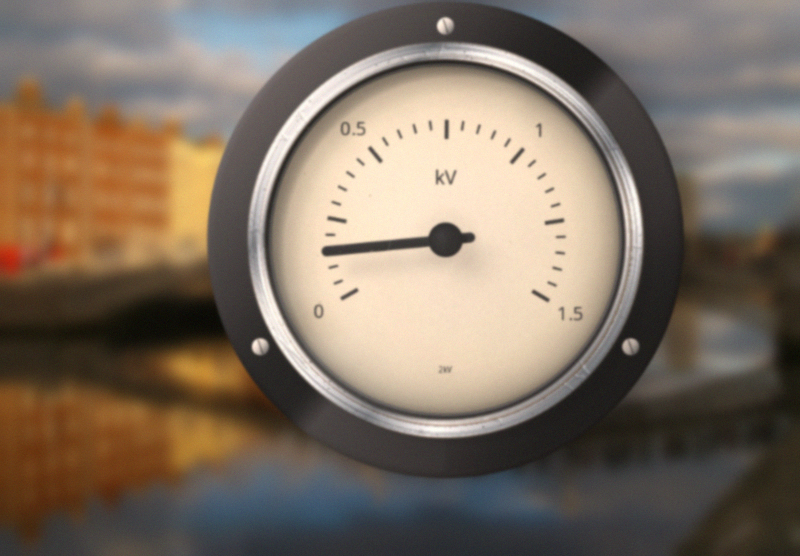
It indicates **0.15** kV
